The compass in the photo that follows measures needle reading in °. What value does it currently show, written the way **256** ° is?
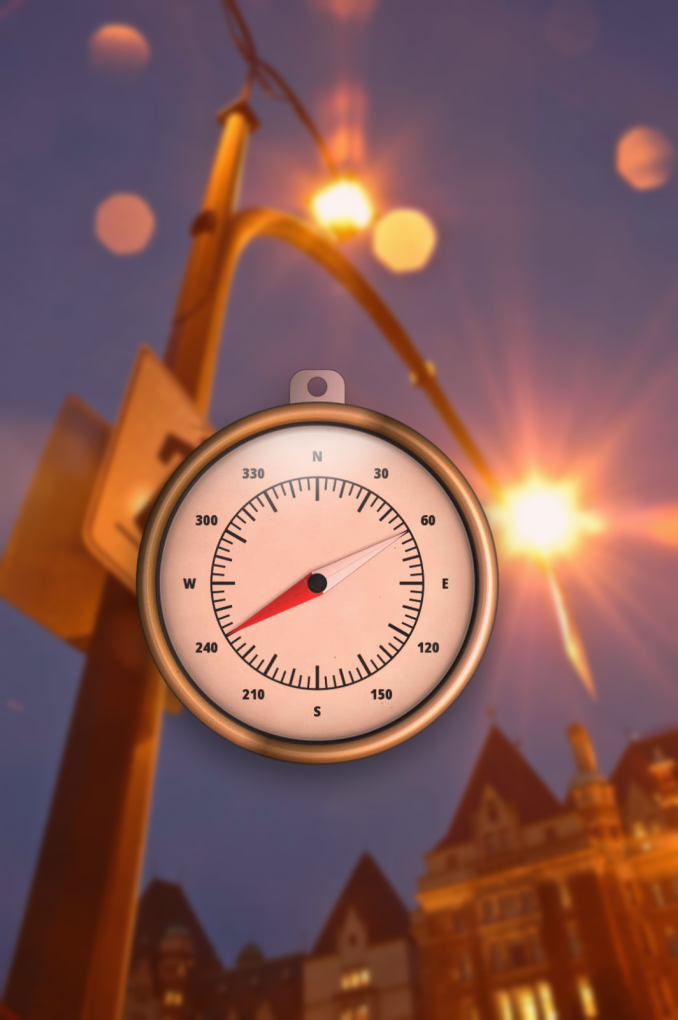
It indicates **240** °
